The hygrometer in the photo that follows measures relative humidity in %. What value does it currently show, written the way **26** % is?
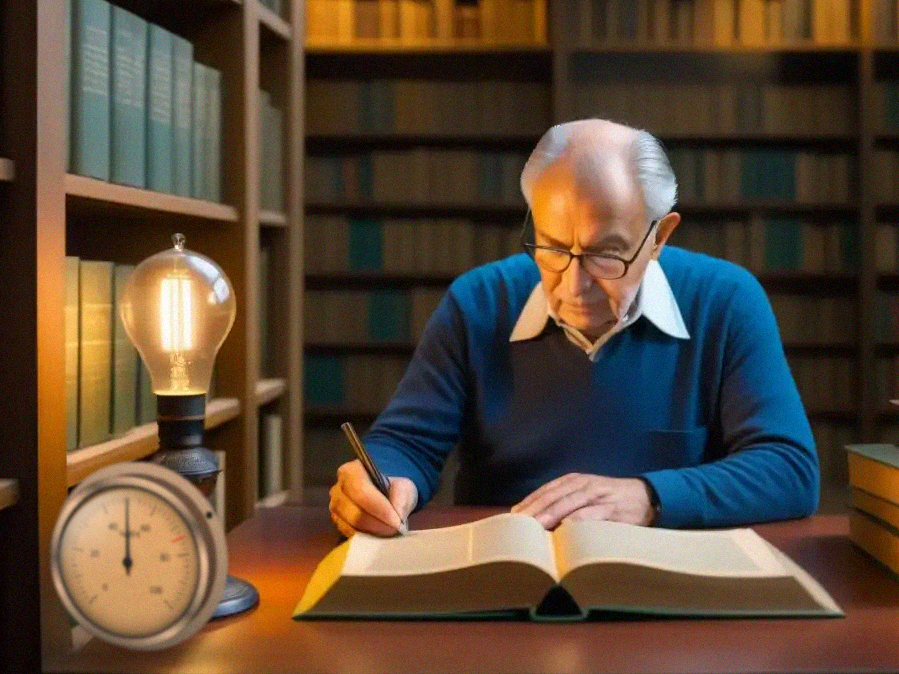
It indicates **50** %
